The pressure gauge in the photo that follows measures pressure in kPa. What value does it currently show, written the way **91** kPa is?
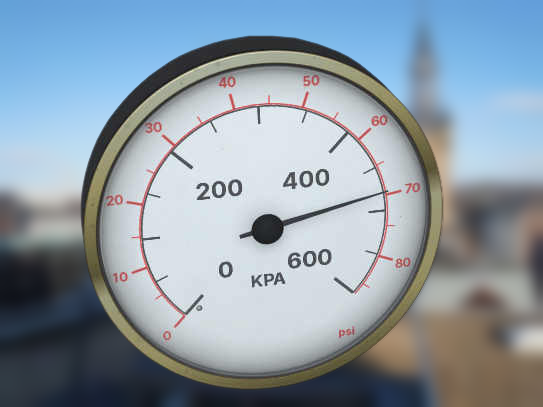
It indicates **475** kPa
